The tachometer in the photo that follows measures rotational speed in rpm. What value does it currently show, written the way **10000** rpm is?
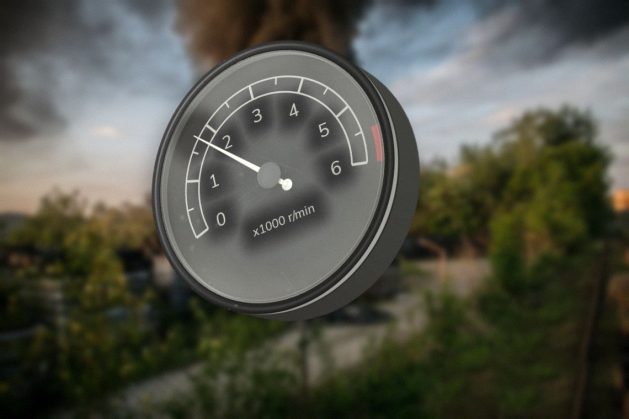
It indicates **1750** rpm
